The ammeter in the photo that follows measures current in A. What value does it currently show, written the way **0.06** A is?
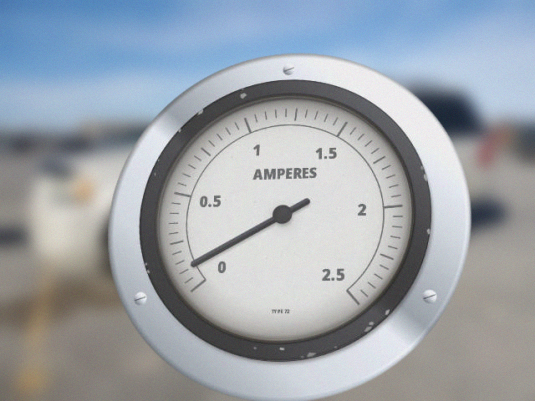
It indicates **0.1** A
